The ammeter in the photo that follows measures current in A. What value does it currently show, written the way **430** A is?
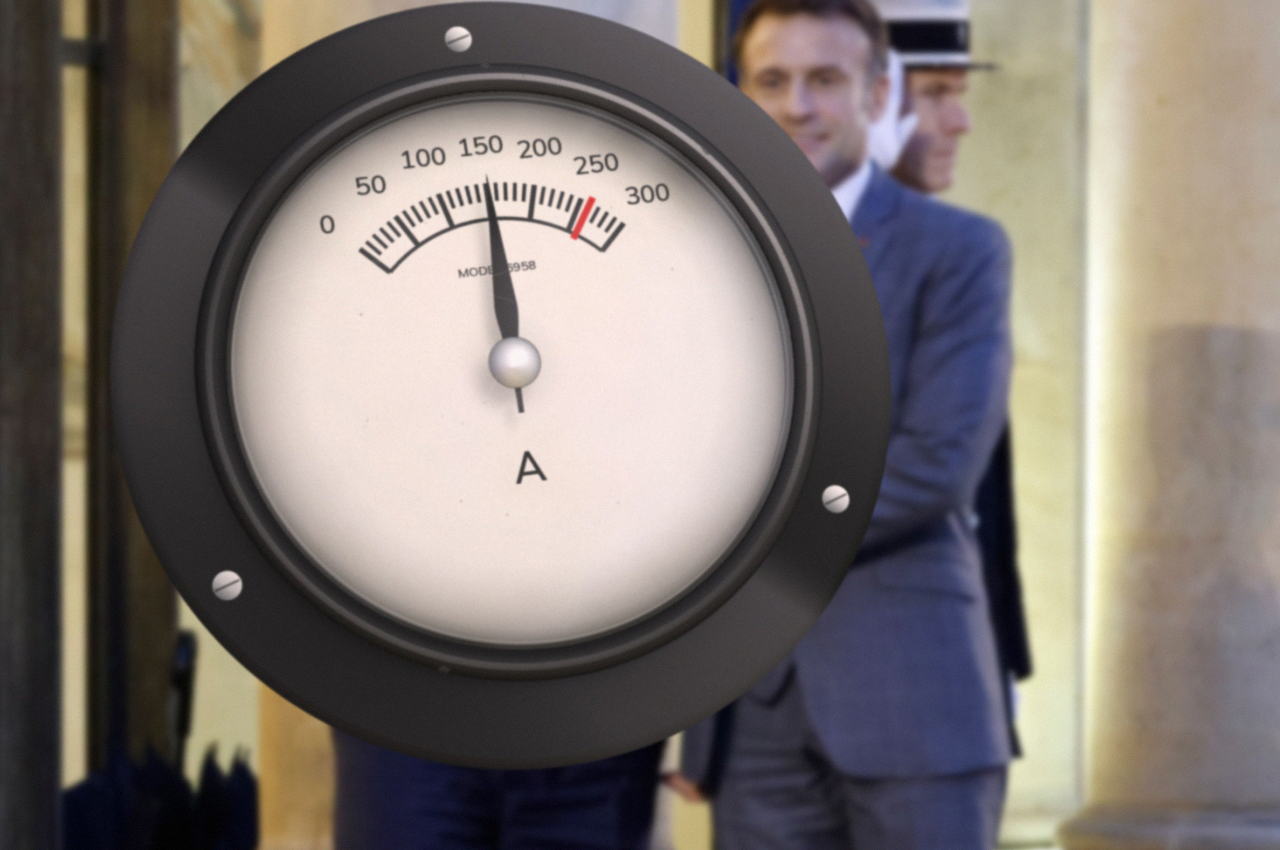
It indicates **150** A
